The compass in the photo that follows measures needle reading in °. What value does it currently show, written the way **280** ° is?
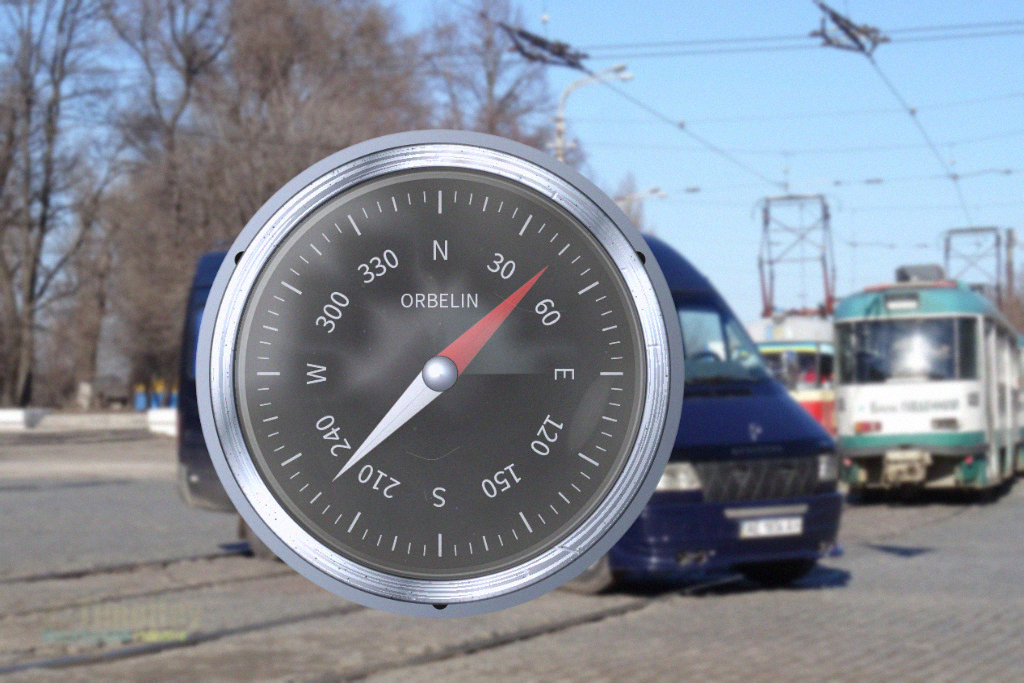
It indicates **45** °
